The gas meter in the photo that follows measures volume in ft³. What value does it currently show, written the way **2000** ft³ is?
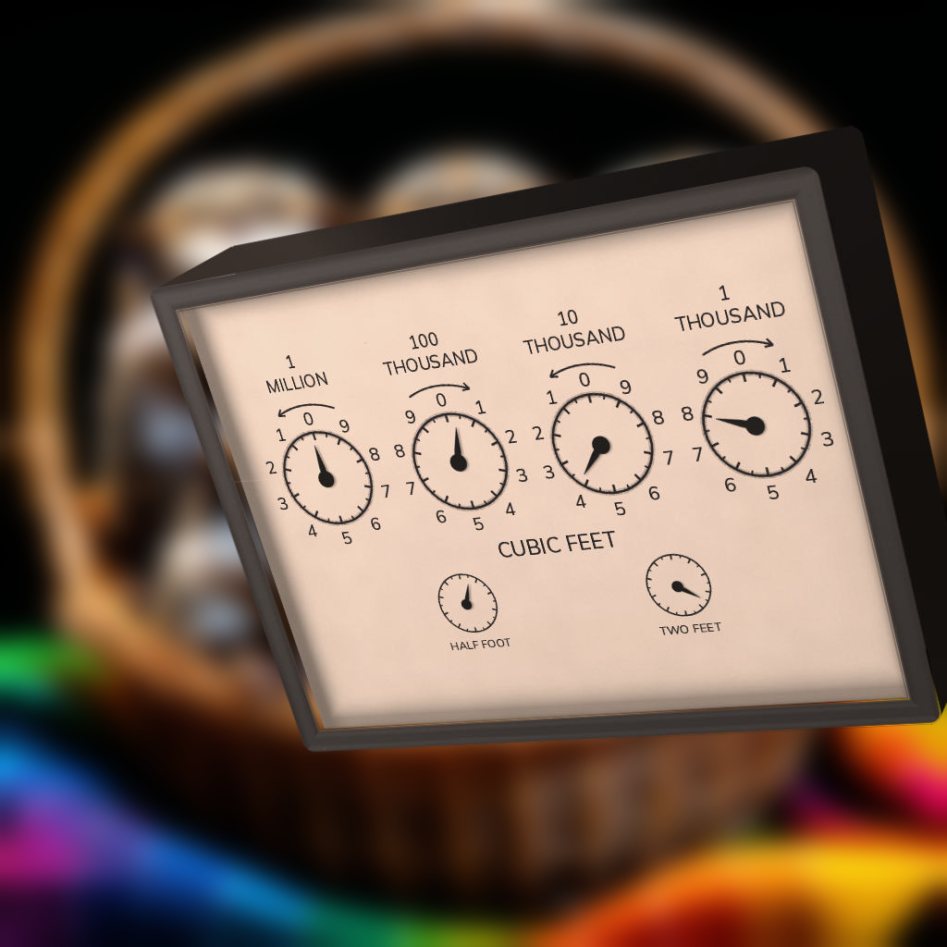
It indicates **3800** ft³
